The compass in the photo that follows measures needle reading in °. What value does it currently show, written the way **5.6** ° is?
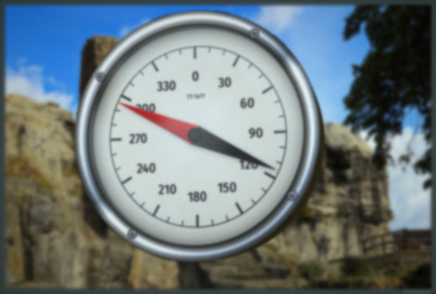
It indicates **295** °
